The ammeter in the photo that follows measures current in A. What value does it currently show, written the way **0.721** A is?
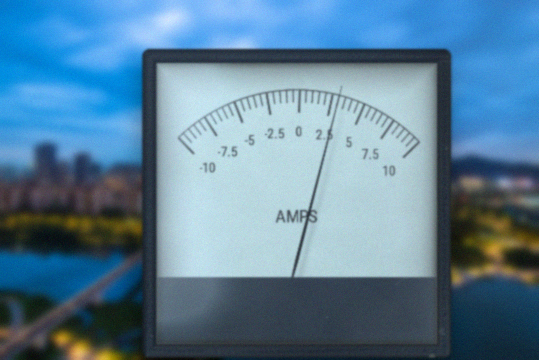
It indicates **3** A
